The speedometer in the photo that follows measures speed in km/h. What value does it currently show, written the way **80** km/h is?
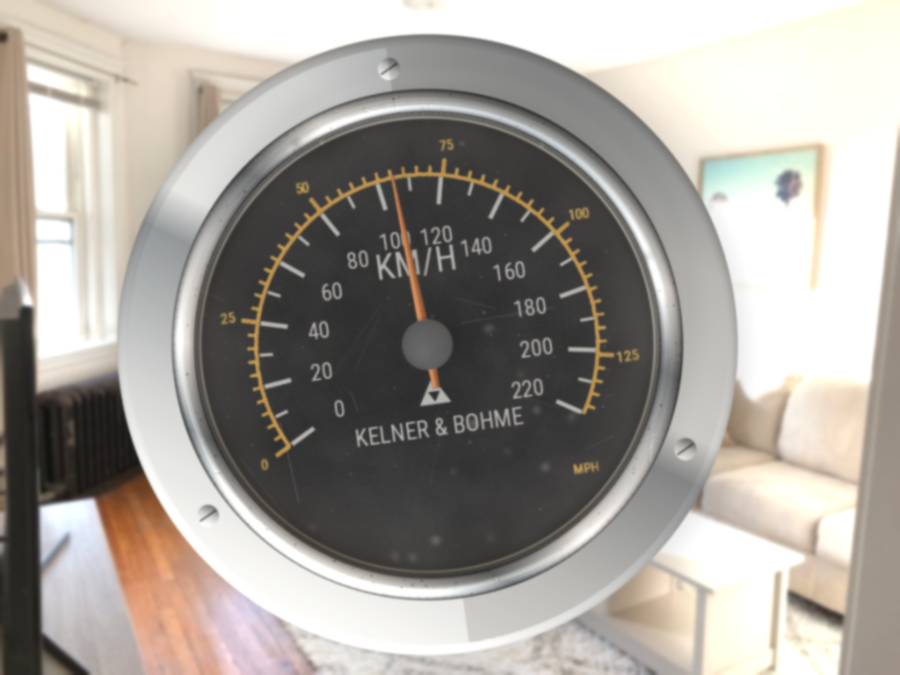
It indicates **105** km/h
